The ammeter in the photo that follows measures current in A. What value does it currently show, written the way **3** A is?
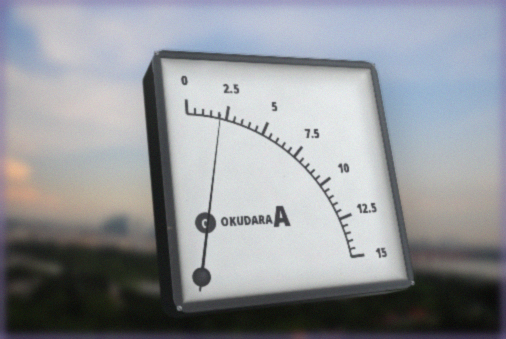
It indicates **2** A
